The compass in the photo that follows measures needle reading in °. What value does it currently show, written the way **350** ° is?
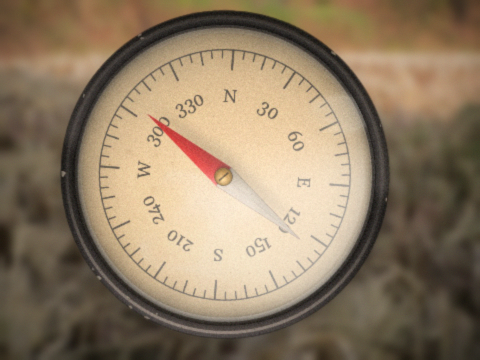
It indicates **305** °
